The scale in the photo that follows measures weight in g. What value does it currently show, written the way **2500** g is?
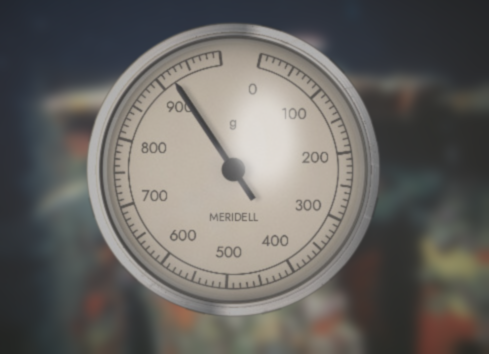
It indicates **920** g
